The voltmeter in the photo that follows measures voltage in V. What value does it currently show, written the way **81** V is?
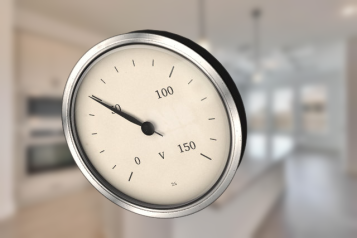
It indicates **50** V
